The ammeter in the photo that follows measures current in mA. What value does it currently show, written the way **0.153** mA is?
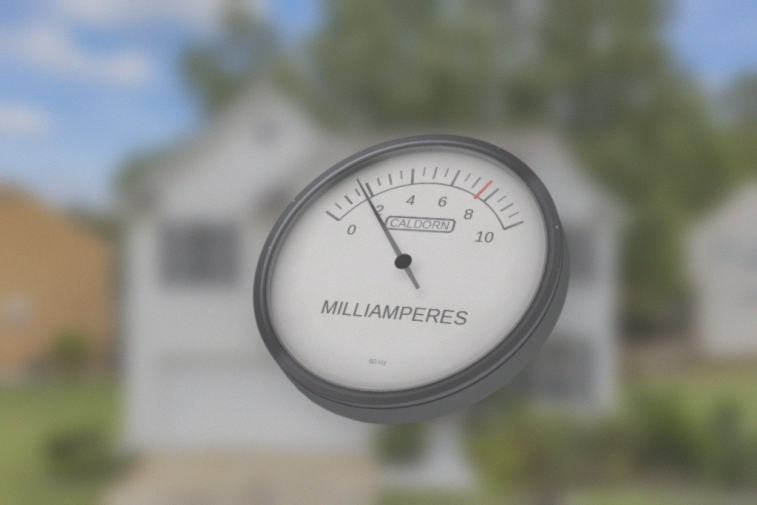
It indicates **1.75** mA
